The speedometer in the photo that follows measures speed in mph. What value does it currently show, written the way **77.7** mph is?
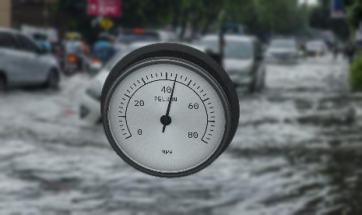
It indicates **44** mph
